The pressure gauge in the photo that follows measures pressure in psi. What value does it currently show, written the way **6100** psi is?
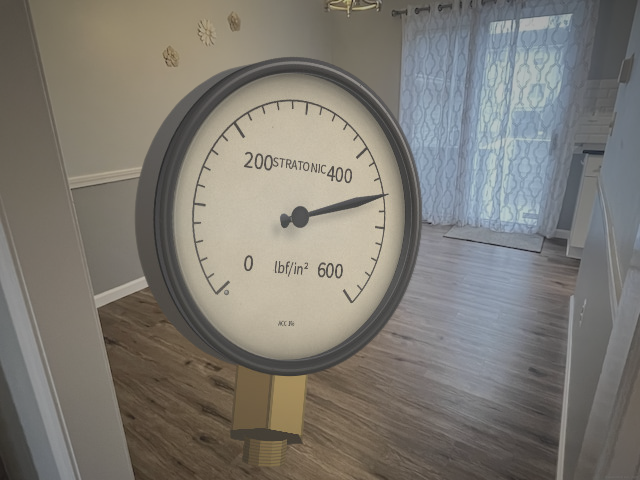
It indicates **460** psi
